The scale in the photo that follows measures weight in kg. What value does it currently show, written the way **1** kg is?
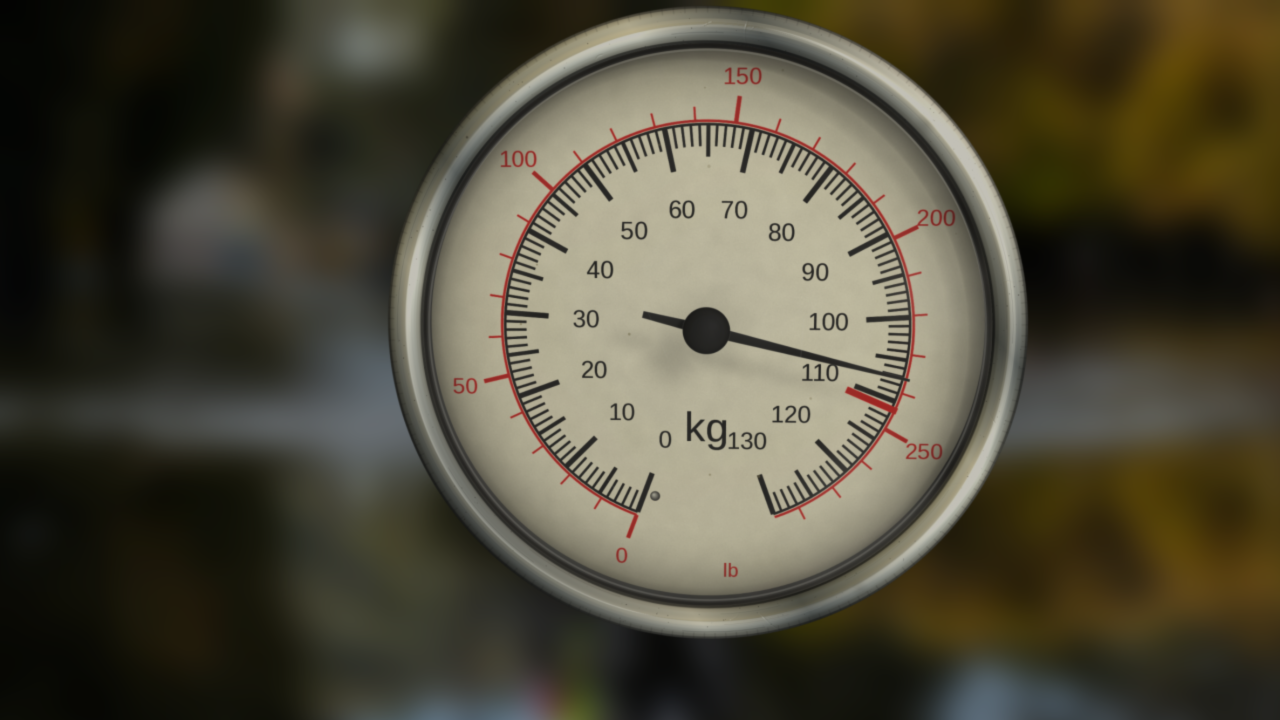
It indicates **107** kg
